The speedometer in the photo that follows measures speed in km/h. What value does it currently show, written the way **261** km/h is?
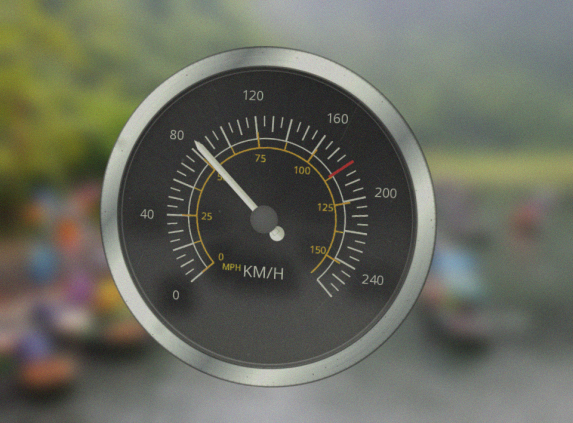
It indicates **85** km/h
